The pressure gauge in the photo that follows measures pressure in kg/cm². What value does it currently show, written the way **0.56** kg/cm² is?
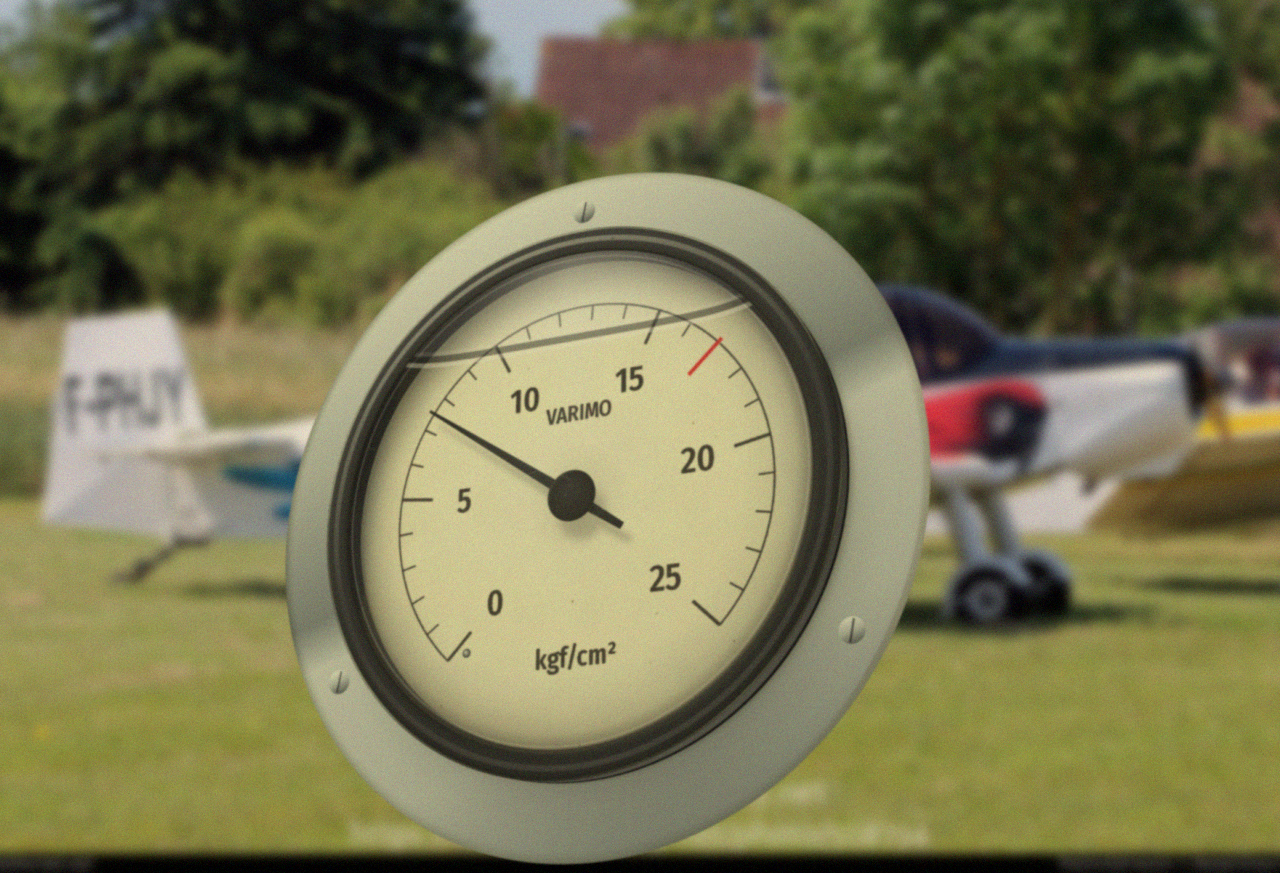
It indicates **7.5** kg/cm²
